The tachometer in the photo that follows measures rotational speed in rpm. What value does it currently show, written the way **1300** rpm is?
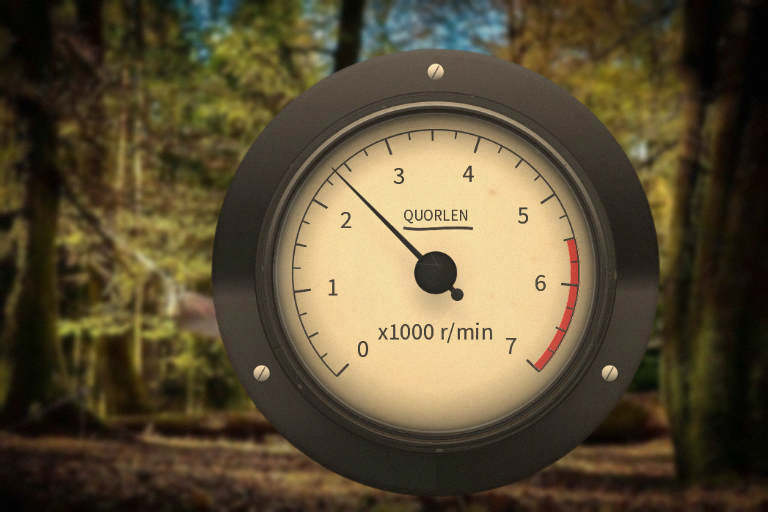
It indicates **2375** rpm
